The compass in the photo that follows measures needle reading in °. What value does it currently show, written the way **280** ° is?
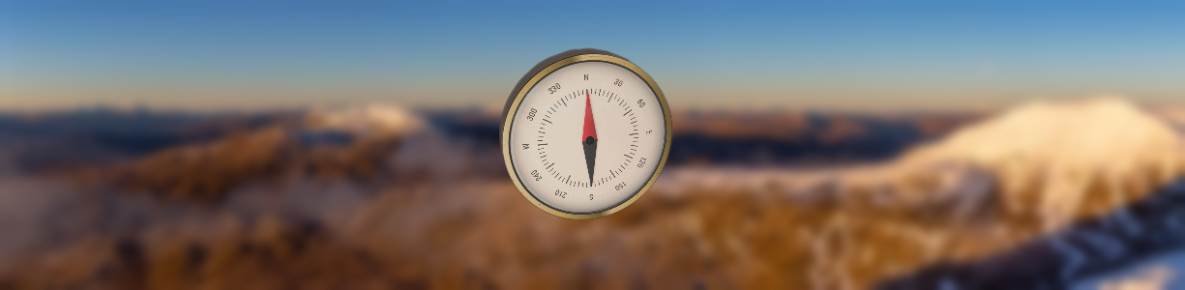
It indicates **0** °
